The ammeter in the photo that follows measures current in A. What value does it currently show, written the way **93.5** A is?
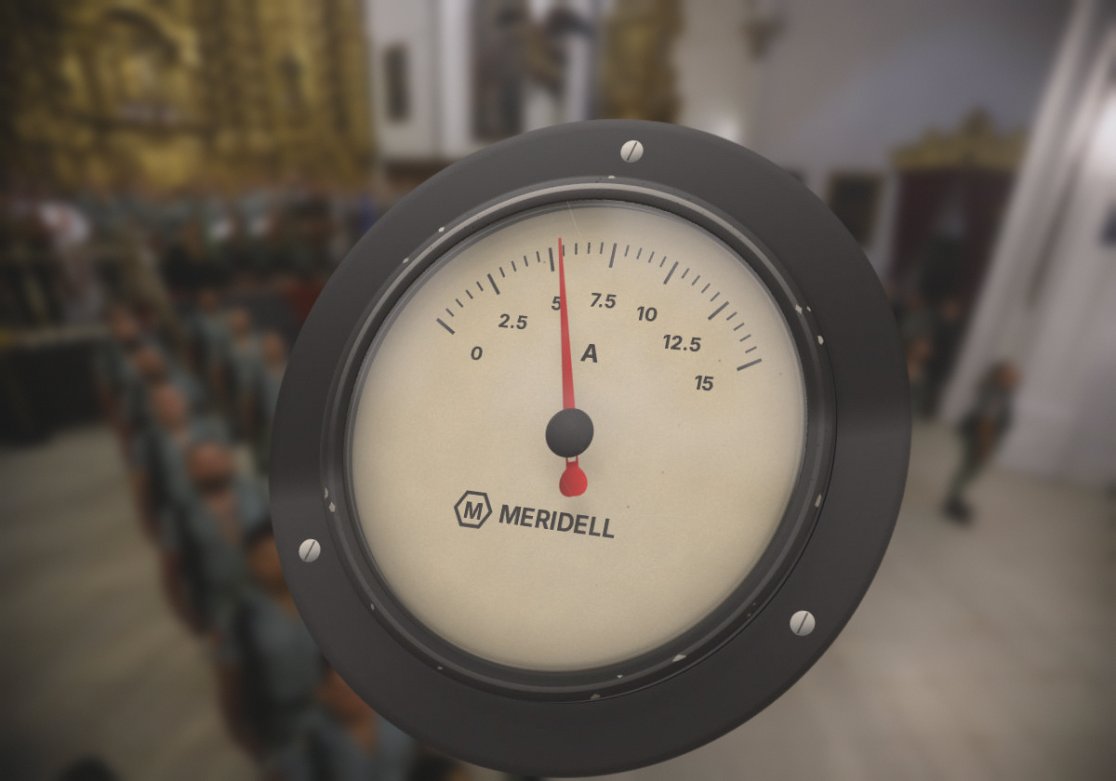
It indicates **5.5** A
